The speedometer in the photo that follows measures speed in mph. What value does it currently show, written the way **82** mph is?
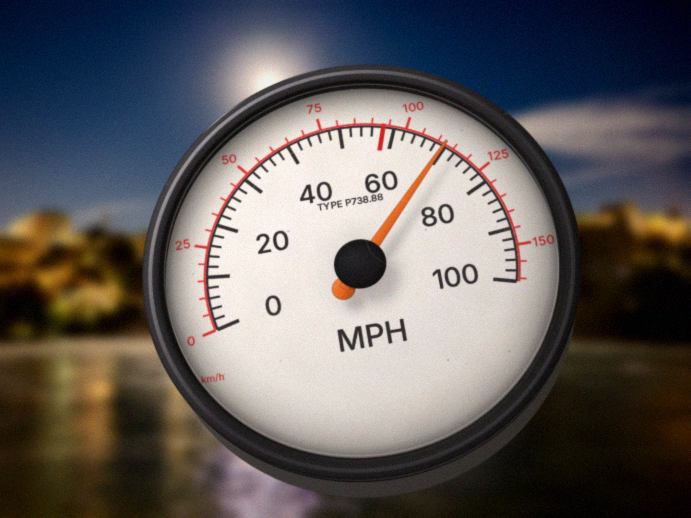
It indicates **70** mph
